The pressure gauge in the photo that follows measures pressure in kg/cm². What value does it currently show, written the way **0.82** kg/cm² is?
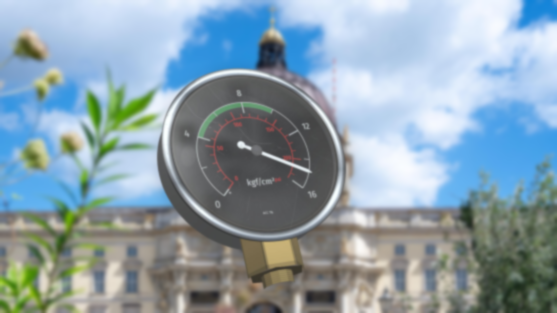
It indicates **15** kg/cm²
